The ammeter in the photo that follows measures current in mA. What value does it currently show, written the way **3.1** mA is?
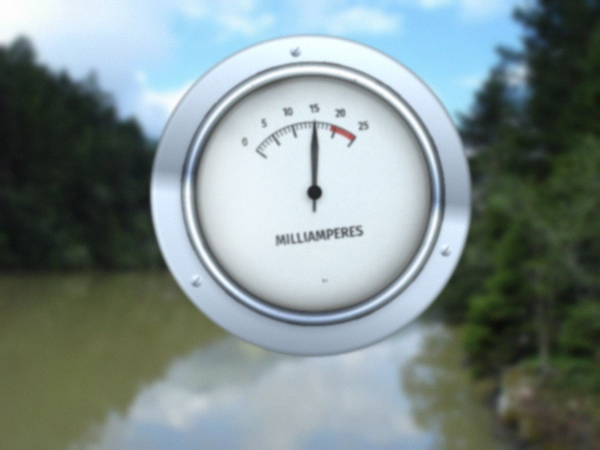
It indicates **15** mA
